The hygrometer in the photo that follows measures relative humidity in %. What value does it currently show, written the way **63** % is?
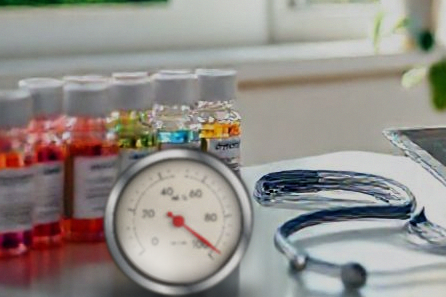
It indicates **96** %
